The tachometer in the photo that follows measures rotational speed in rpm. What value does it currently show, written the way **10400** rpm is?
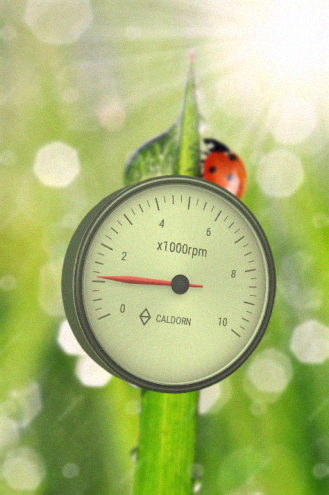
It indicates **1125** rpm
